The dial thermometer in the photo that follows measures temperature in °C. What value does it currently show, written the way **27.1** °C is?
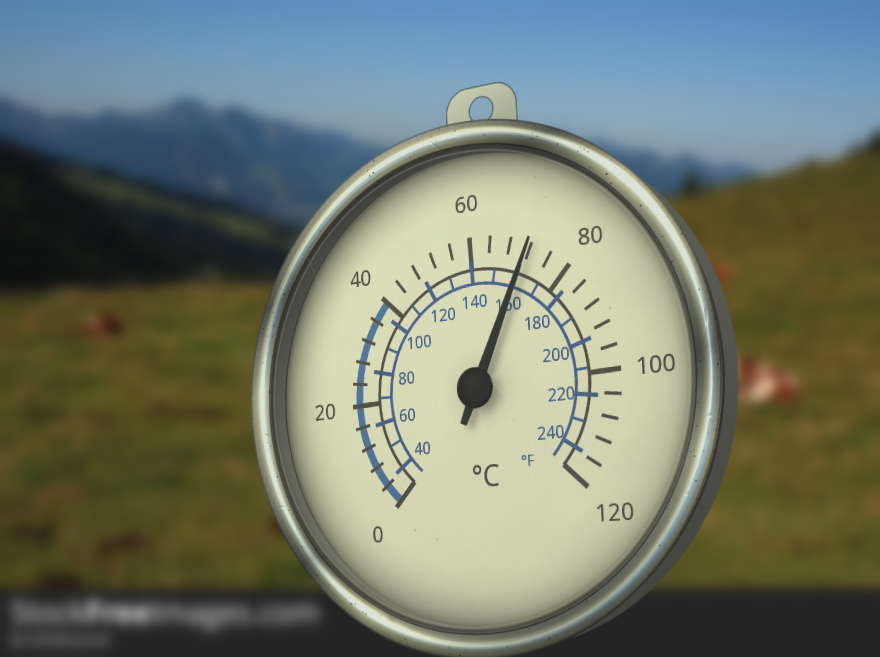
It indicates **72** °C
